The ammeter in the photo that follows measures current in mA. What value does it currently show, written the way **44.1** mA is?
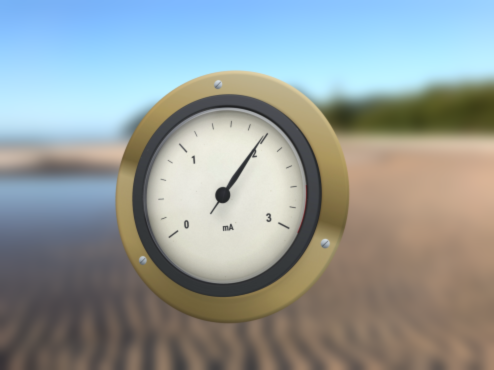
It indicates **2** mA
